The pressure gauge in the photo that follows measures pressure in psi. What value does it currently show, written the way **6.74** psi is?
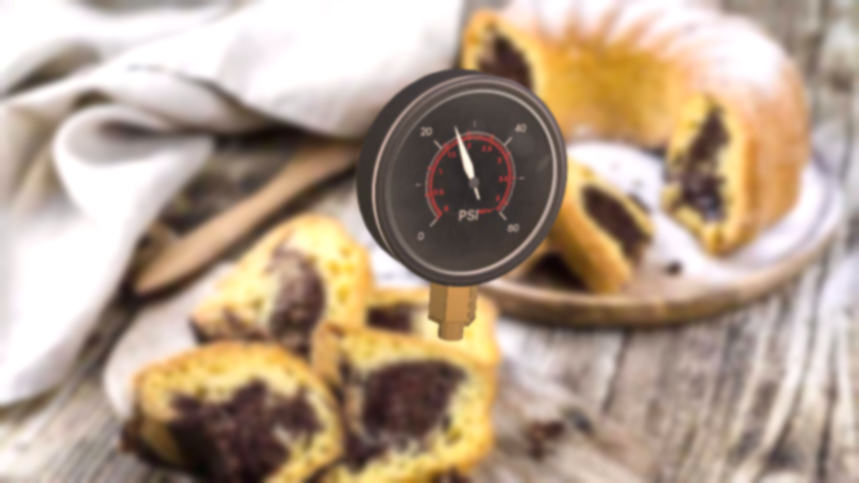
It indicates **25** psi
